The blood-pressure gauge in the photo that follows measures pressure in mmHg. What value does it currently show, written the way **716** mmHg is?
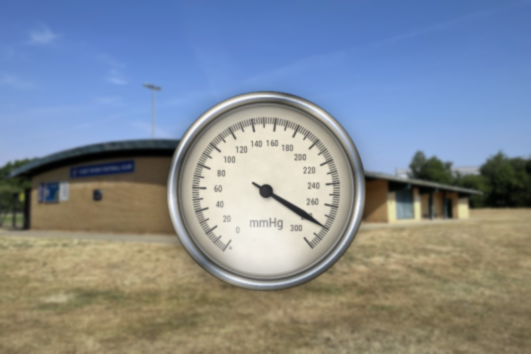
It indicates **280** mmHg
